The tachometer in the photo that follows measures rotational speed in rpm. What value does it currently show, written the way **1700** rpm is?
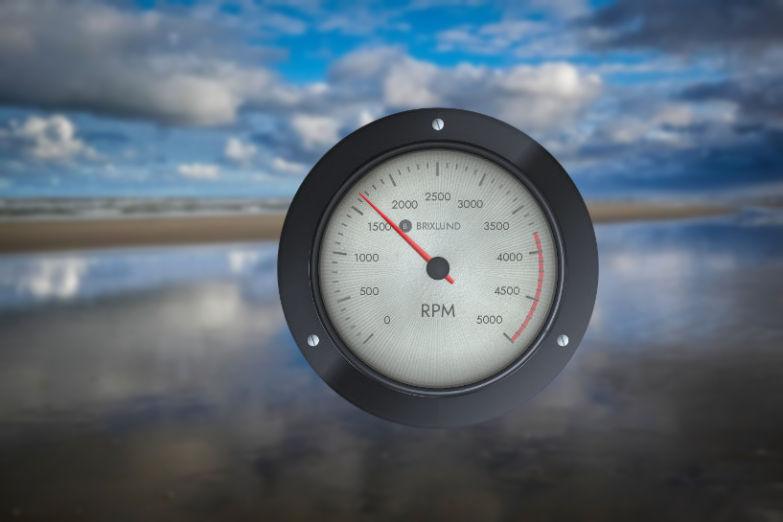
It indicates **1650** rpm
